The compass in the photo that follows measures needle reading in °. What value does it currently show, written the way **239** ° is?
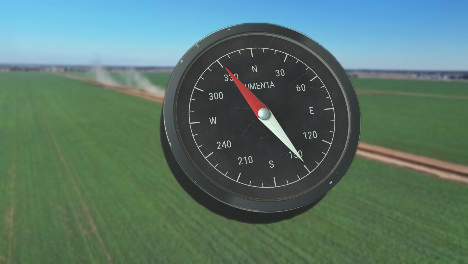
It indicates **330** °
